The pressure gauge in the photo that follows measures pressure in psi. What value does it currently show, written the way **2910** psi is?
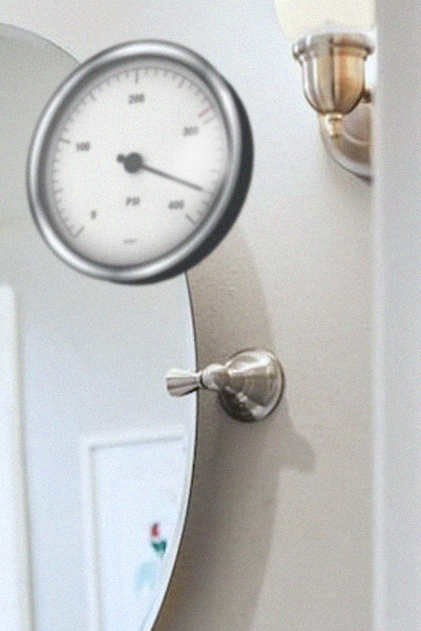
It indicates **370** psi
